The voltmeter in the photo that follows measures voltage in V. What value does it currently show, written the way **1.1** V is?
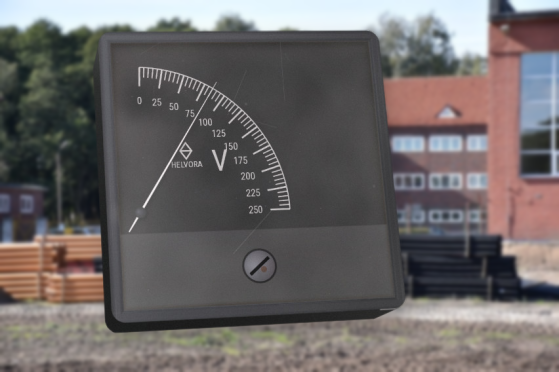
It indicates **85** V
